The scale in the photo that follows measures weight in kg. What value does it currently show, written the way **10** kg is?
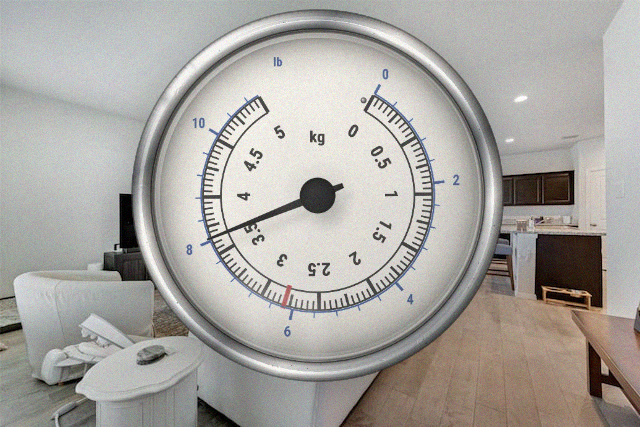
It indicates **3.65** kg
